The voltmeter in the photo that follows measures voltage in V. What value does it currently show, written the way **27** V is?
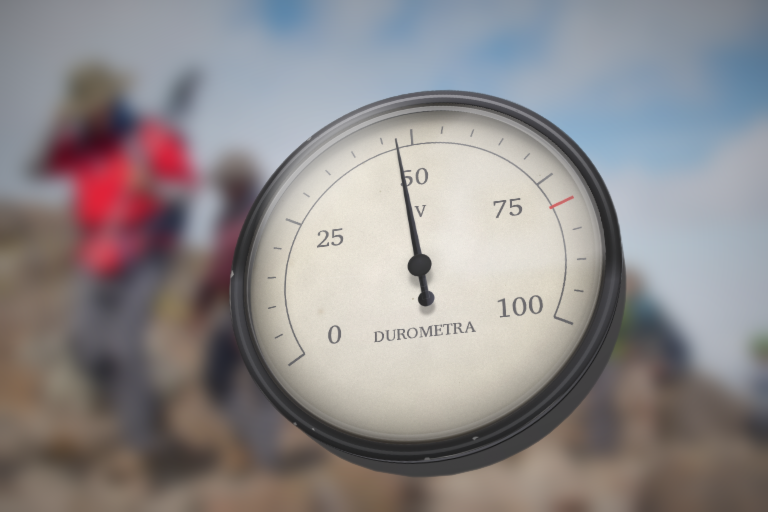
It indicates **47.5** V
